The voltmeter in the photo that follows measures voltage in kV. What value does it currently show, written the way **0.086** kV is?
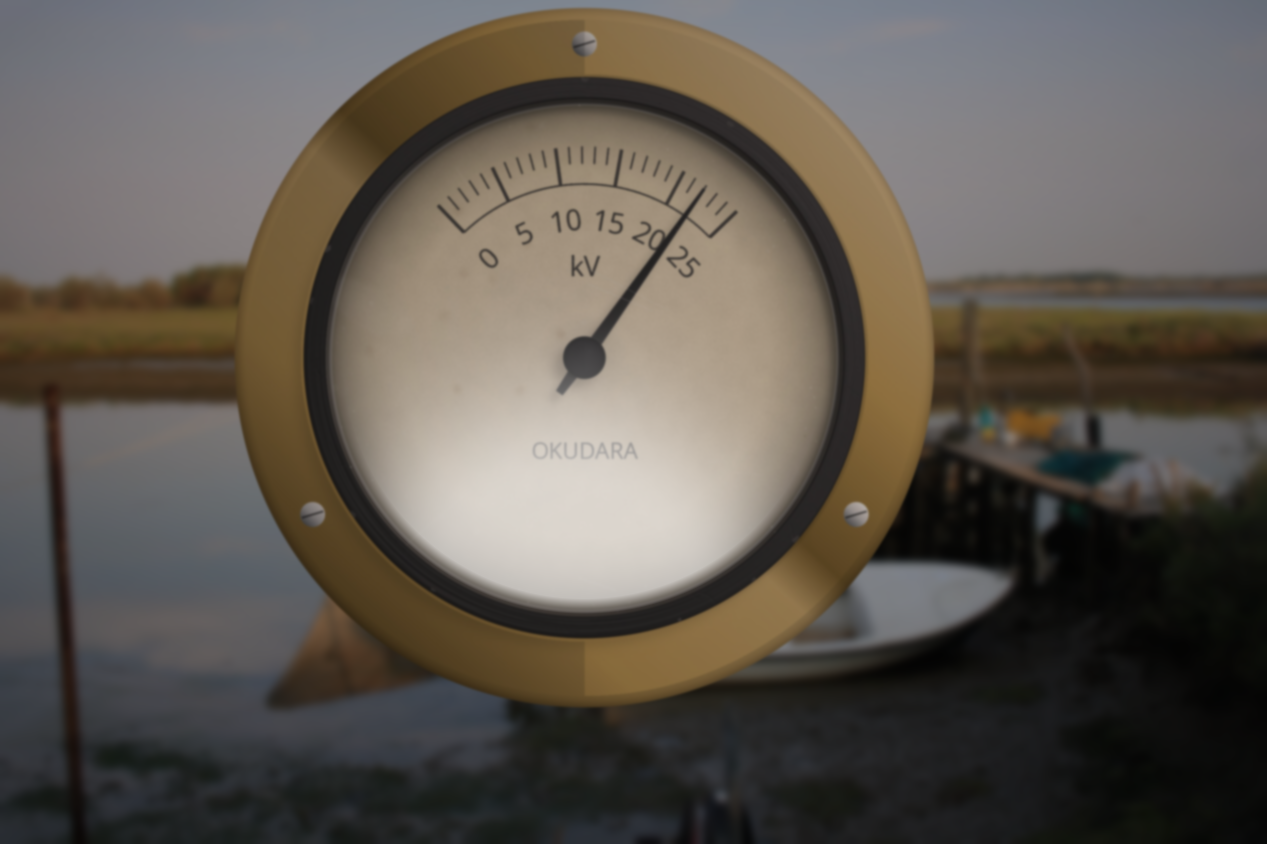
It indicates **22** kV
